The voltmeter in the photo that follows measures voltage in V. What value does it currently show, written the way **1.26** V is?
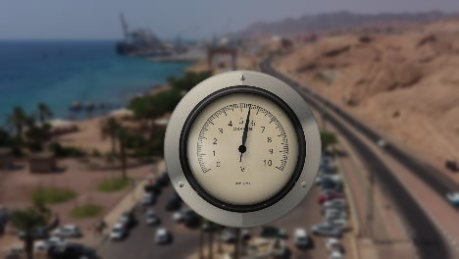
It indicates **5.5** V
